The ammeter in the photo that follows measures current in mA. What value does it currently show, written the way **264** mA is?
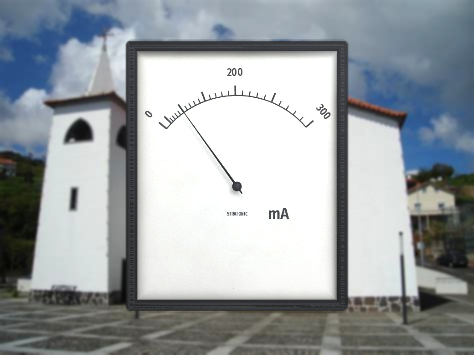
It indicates **100** mA
